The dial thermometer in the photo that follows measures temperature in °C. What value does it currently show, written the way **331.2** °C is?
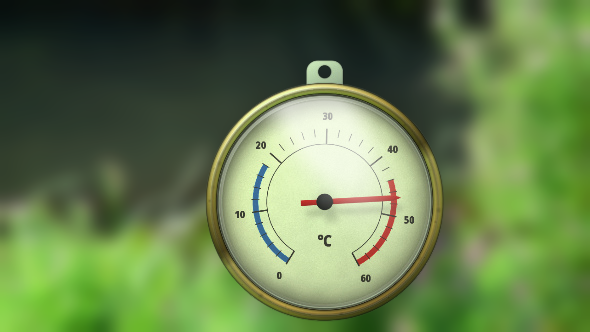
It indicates **47** °C
